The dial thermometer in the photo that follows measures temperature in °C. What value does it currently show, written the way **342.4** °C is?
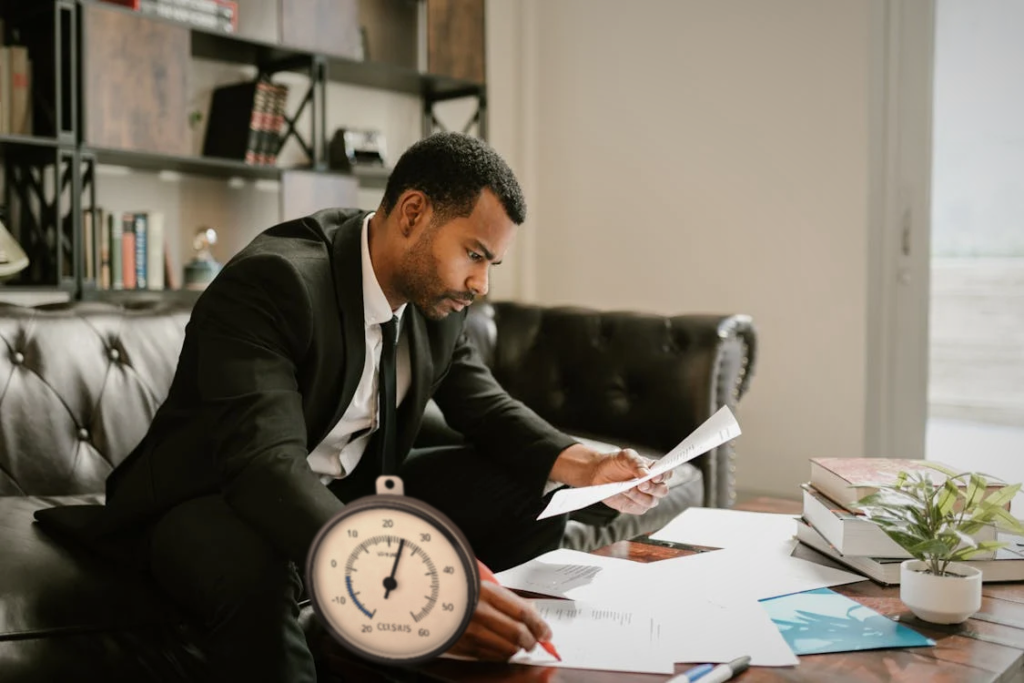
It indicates **25** °C
